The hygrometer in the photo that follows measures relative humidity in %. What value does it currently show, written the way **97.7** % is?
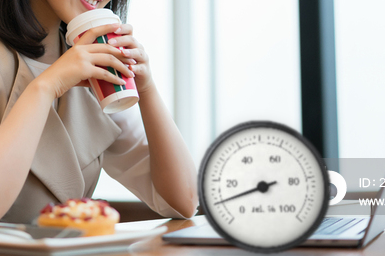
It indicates **10** %
